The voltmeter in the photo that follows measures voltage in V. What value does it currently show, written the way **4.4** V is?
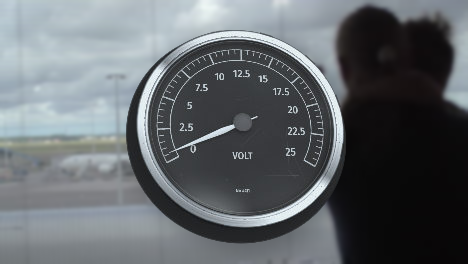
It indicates **0.5** V
